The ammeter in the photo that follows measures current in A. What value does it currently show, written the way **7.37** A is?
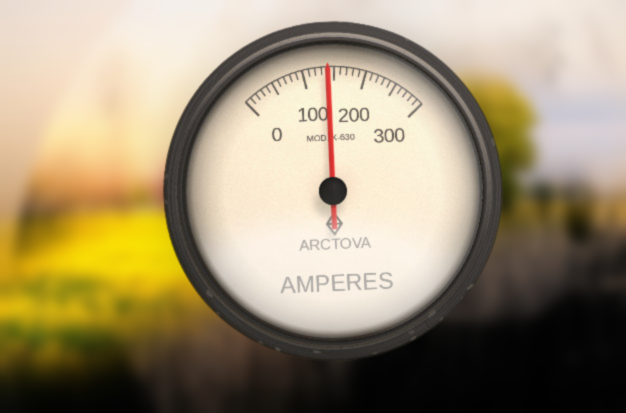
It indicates **140** A
